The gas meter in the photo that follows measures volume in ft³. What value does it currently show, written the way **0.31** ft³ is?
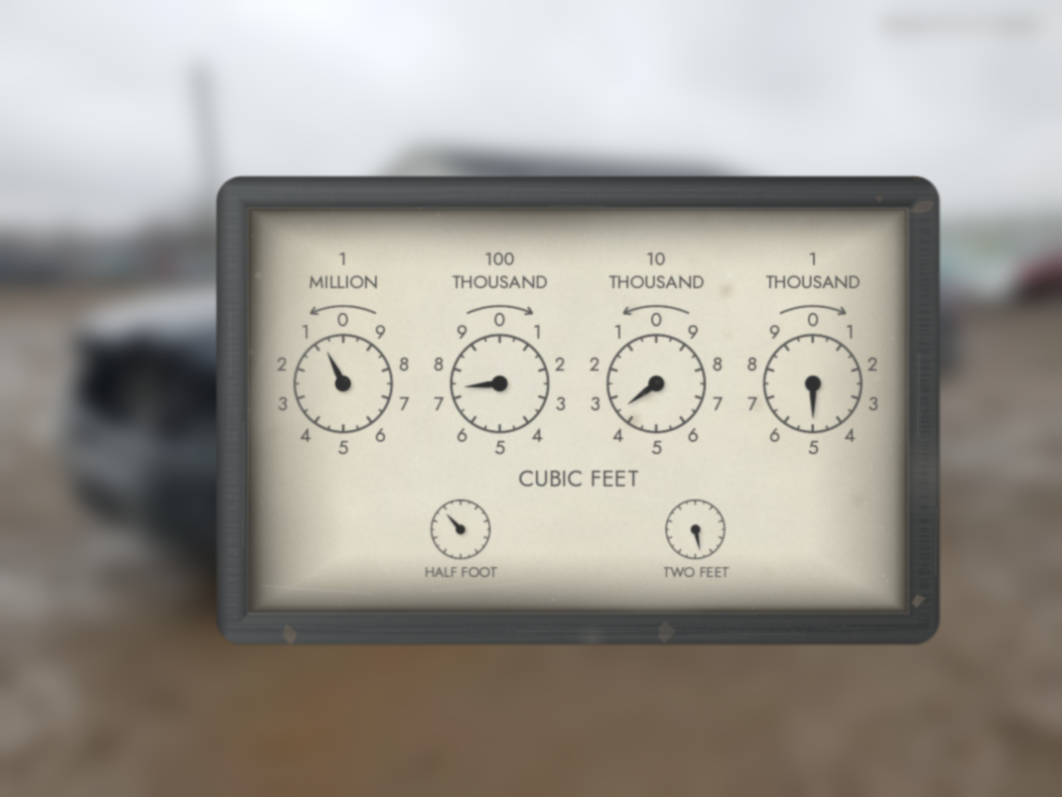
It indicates **73500** ft³
